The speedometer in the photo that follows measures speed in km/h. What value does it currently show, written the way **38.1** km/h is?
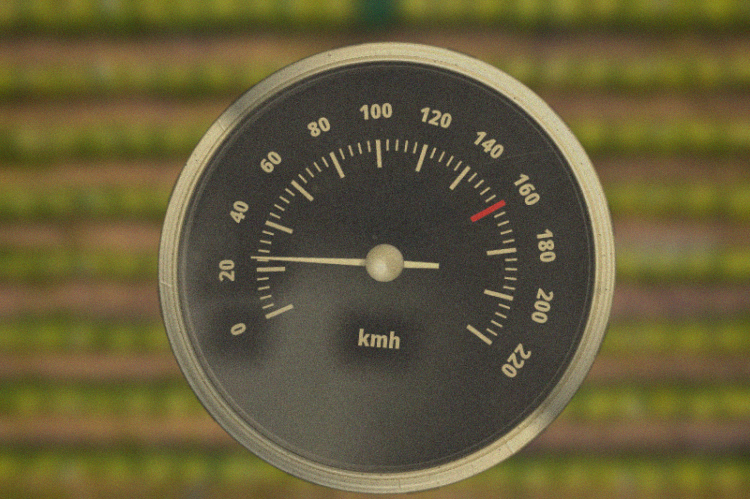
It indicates **24** km/h
